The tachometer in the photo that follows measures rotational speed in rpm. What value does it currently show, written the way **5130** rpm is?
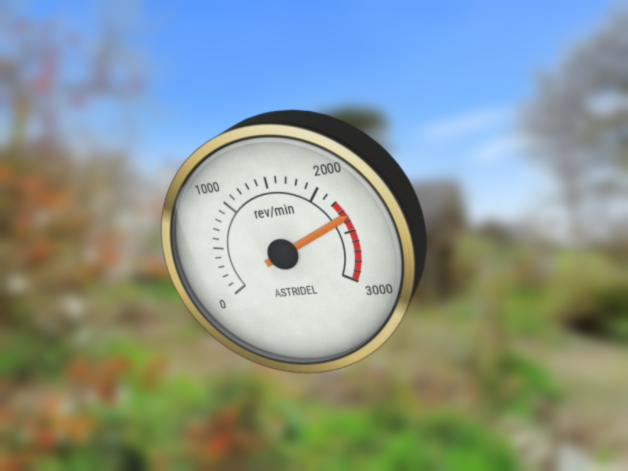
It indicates **2350** rpm
